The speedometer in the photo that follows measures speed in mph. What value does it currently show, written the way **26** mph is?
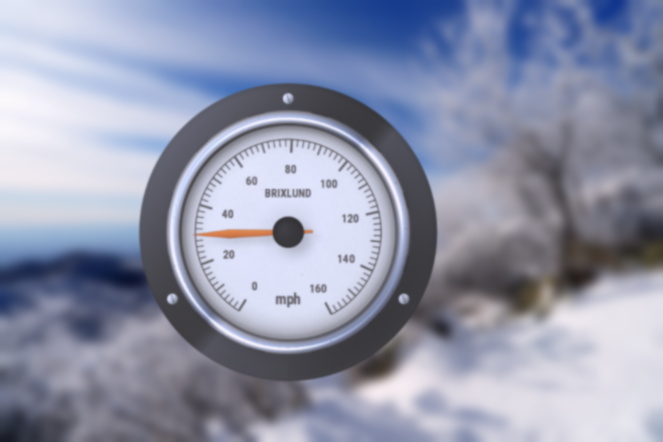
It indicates **30** mph
